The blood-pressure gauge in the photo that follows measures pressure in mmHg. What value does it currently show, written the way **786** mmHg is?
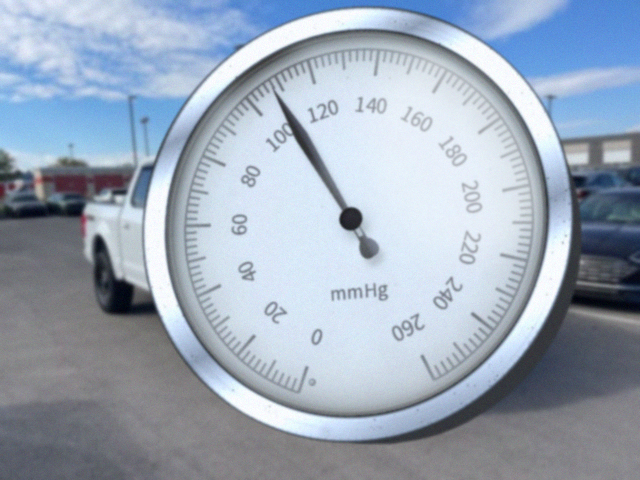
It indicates **108** mmHg
